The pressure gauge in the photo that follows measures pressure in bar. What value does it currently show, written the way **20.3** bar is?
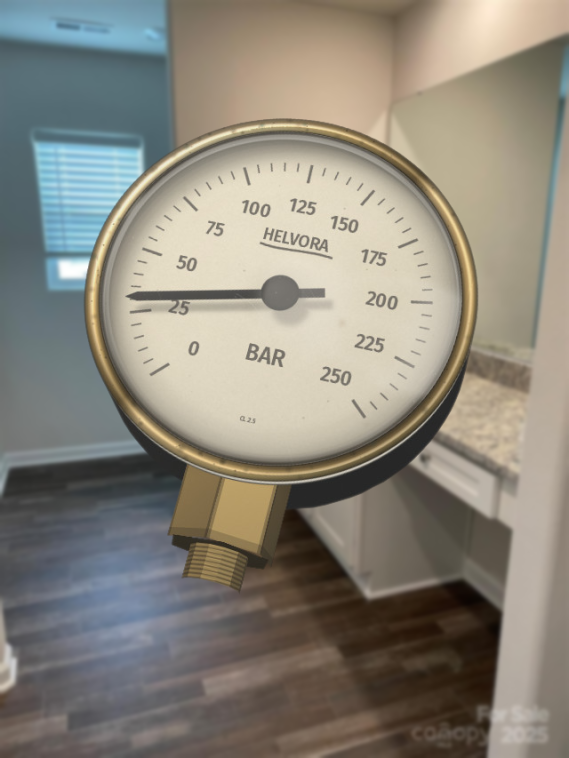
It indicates **30** bar
